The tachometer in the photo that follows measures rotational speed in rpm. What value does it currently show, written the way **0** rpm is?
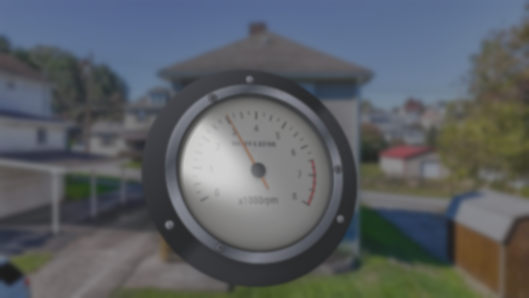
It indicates **3000** rpm
